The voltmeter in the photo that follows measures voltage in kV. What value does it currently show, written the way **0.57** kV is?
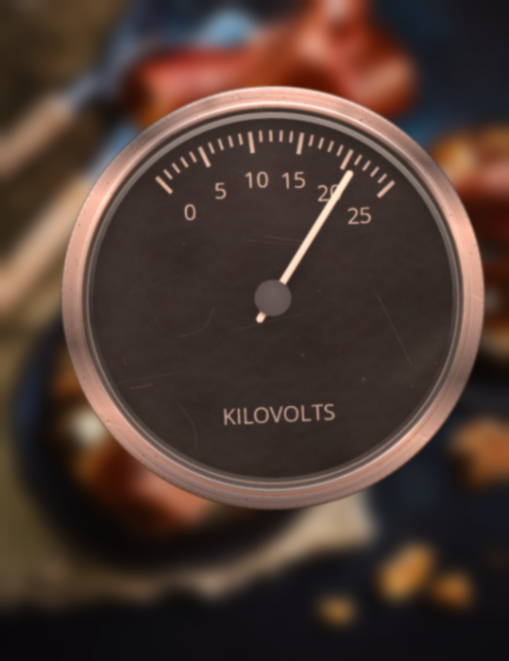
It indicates **21** kV
